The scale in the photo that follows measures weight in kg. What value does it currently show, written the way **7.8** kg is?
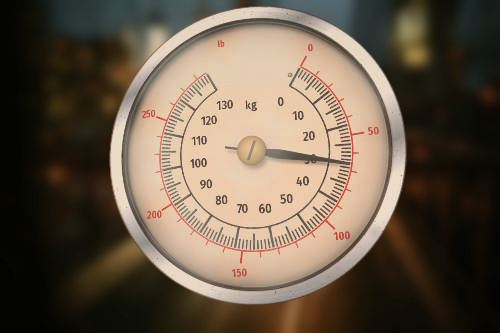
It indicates **30** kg
